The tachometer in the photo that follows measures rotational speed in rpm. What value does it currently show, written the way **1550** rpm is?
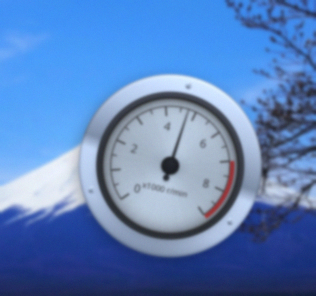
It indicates **4750** rpm
